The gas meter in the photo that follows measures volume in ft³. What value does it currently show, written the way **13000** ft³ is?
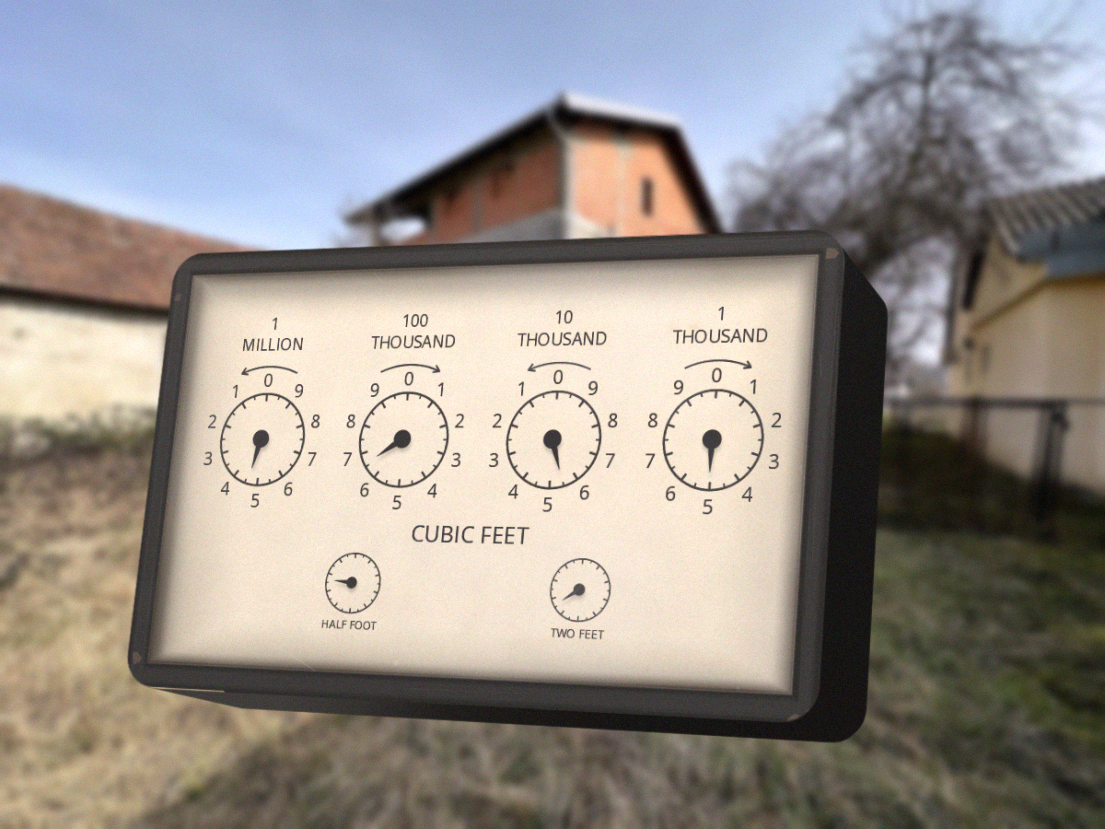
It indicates **465500** ft³
